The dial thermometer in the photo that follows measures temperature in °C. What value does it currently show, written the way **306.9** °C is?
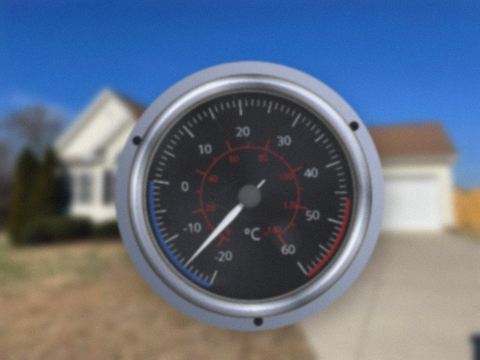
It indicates **-15** °C
